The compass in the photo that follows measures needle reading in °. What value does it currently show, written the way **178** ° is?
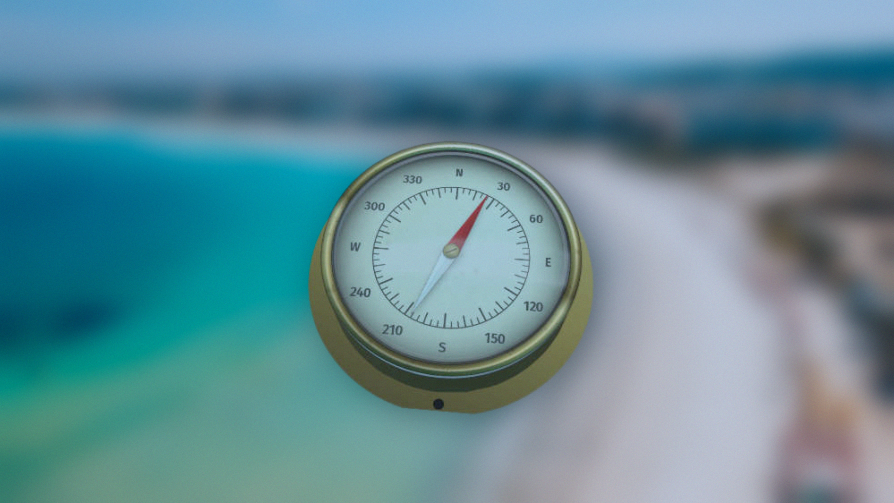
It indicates **25** °
